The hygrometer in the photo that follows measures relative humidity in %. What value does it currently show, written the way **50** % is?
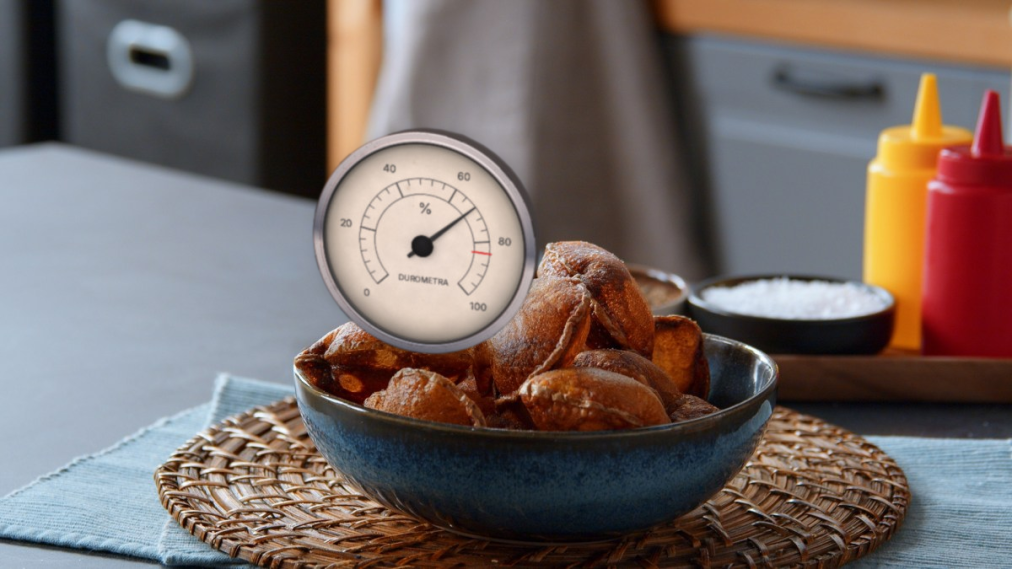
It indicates **68** %
